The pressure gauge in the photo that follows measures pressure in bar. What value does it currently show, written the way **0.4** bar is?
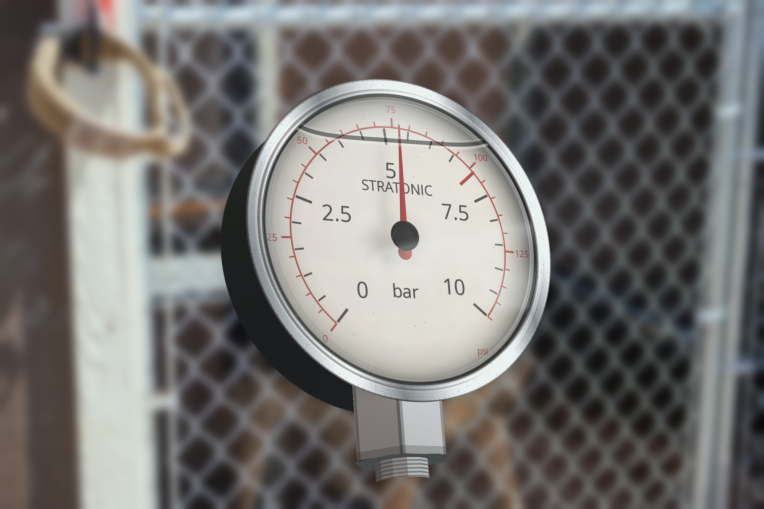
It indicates **5.25** bar
